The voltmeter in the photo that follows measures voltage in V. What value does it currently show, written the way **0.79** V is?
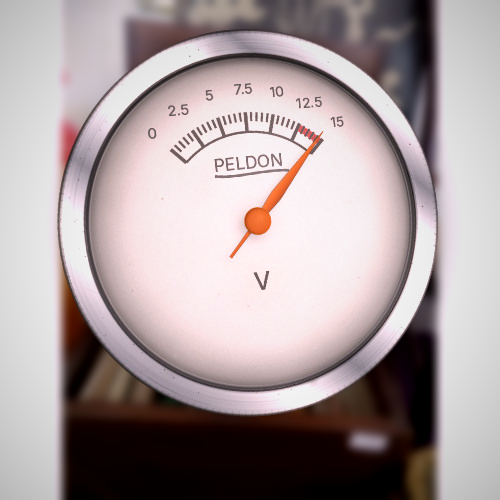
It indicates **14.5** V
